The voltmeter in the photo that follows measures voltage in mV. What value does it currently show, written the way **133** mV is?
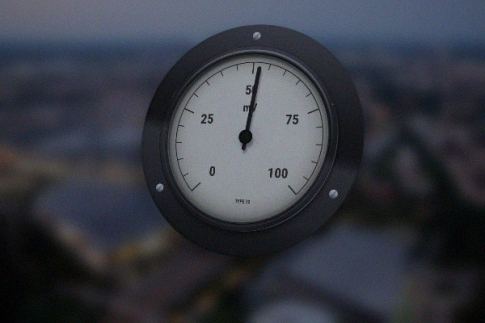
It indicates **52.5** mV
